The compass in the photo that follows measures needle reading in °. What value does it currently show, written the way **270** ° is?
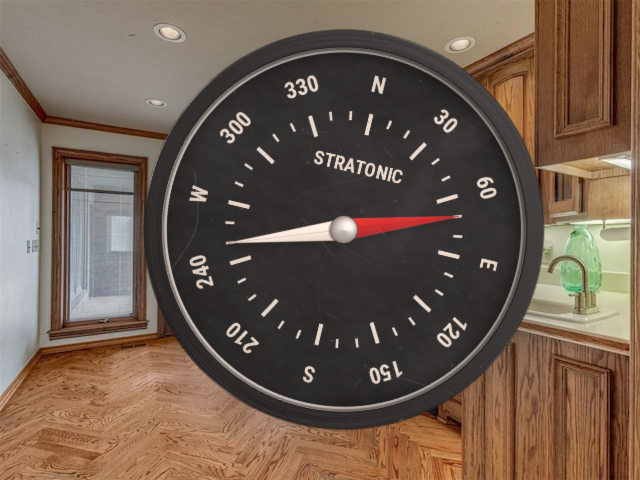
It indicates **70** °
